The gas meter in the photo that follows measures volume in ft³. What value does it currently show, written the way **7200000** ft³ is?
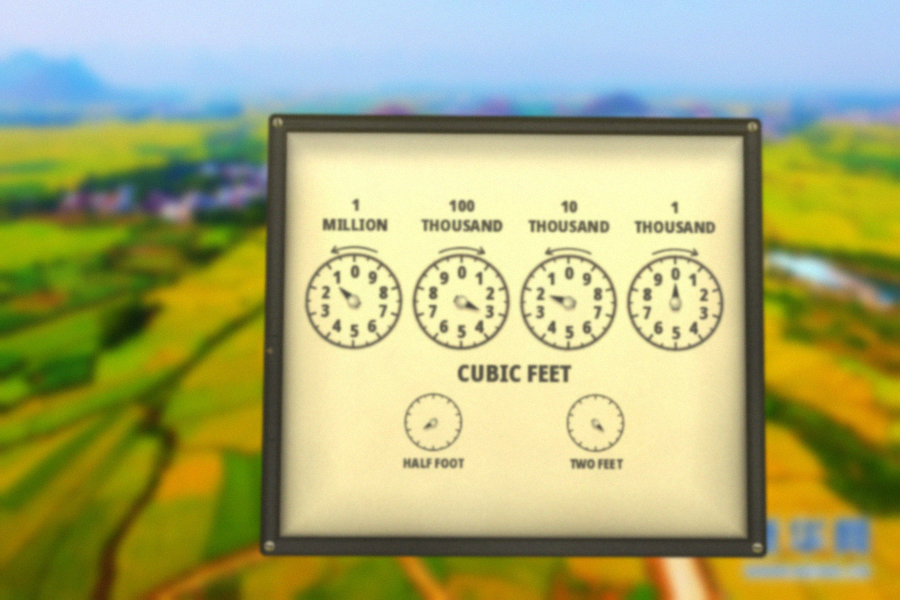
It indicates **132000** ft³
